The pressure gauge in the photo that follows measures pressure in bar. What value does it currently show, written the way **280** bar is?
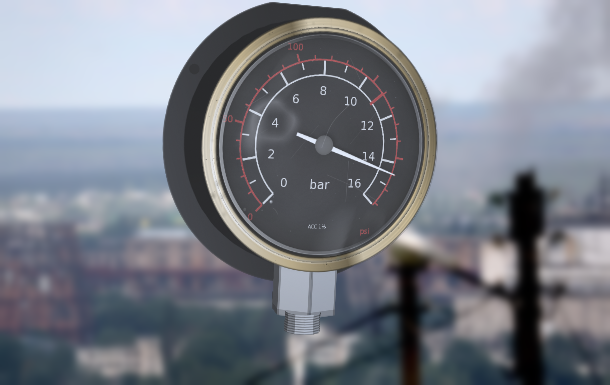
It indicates **14.5** bar
